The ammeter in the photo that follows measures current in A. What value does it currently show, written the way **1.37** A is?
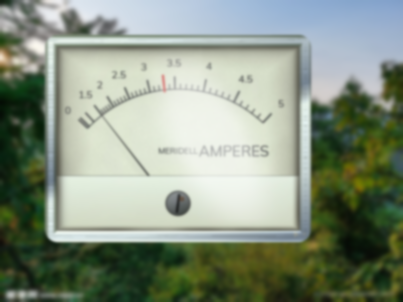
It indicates **1.5** A
